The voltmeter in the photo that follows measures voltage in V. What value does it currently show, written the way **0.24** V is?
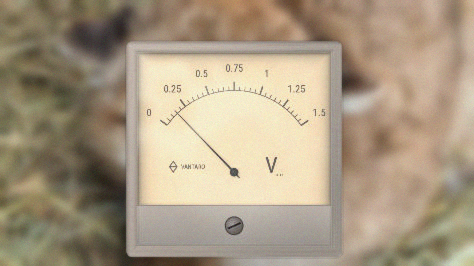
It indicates **0.15** V
